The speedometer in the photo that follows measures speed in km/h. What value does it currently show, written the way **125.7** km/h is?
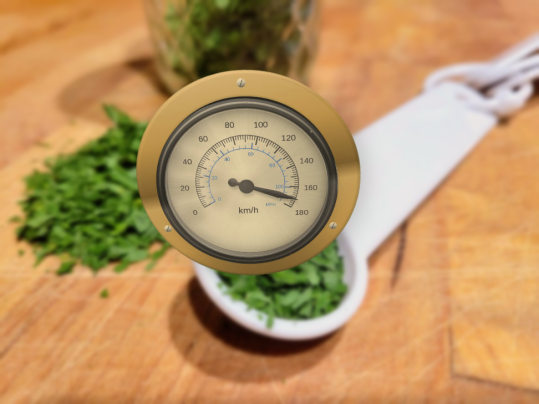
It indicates **170** km/h
